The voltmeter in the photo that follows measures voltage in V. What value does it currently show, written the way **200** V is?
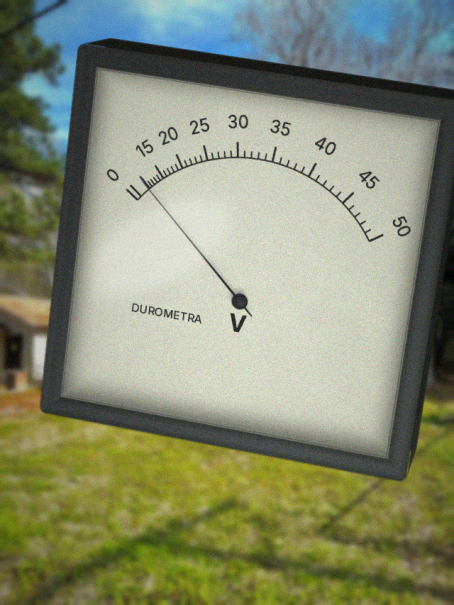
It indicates **10** V
